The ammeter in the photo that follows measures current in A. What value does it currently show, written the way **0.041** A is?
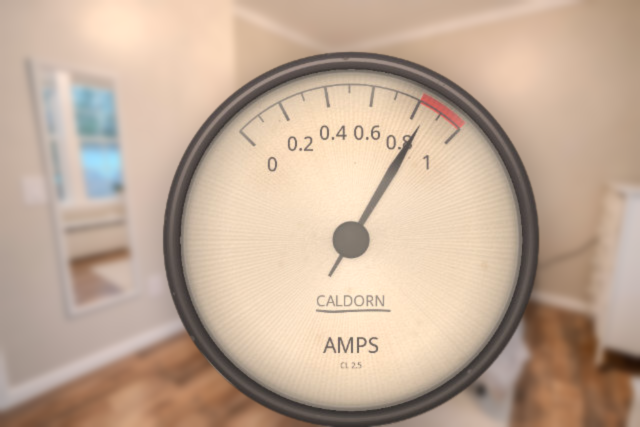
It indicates **0.85** A
